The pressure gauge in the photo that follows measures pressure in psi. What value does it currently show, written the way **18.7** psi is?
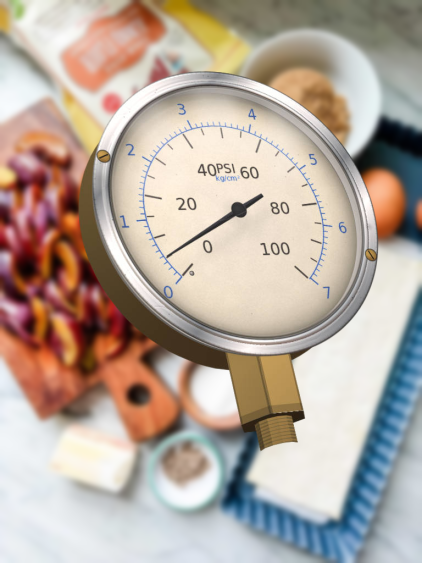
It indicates **5** psi
